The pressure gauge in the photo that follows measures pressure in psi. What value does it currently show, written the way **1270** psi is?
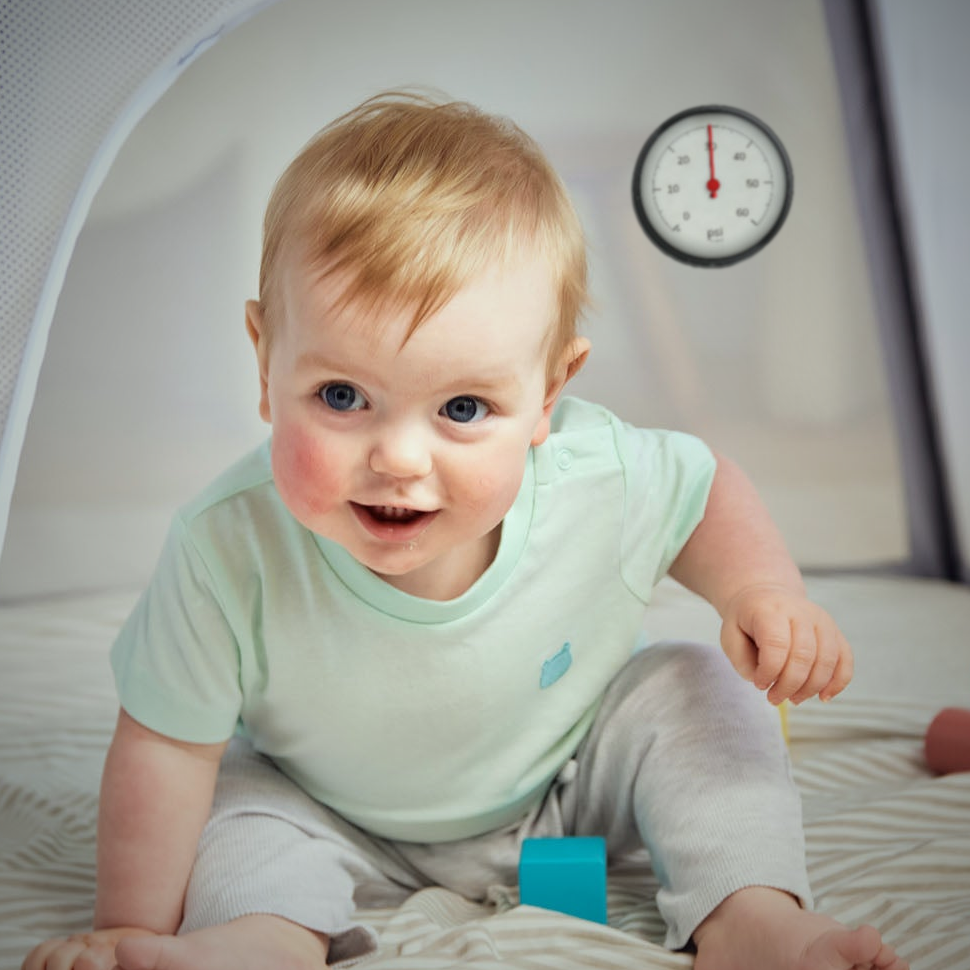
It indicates **30** psi
